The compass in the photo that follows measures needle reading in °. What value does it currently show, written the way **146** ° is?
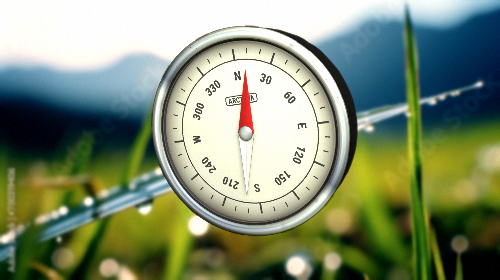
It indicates **10** °
